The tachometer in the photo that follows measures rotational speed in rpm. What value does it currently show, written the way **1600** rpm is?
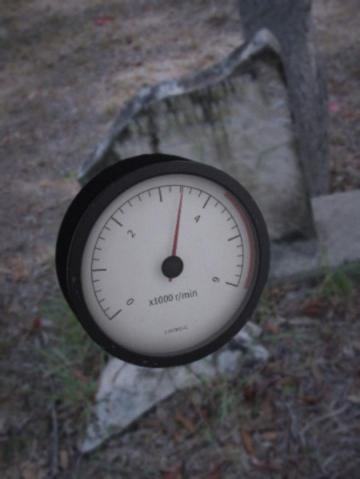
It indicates **3400** rpm
